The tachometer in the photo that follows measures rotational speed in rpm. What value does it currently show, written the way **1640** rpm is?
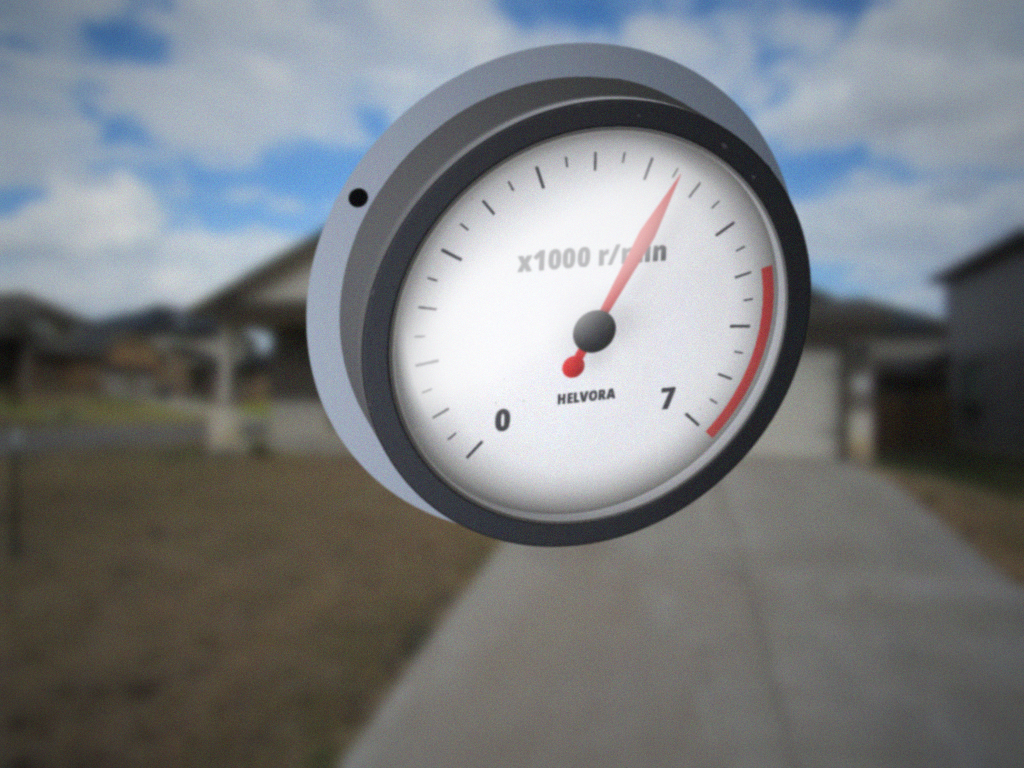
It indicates **4250** rpm
